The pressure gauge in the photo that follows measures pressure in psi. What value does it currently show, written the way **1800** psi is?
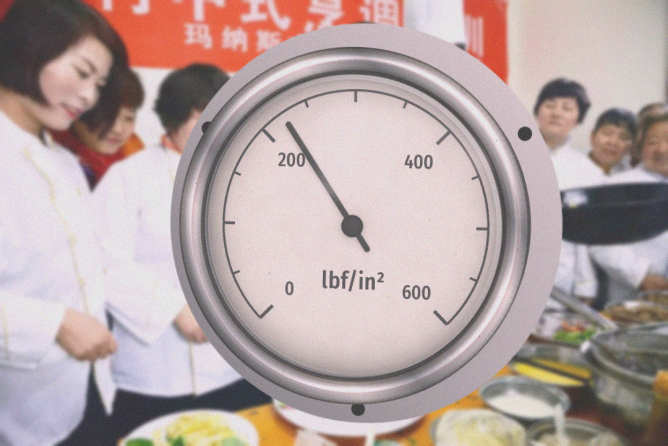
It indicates **225** psi
